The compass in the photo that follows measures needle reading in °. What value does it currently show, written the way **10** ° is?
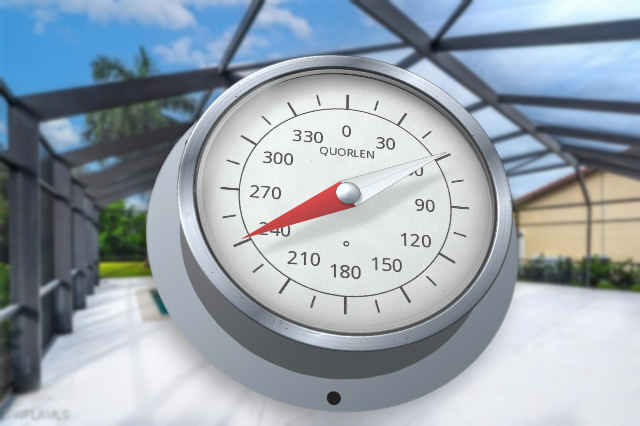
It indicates **240** °
